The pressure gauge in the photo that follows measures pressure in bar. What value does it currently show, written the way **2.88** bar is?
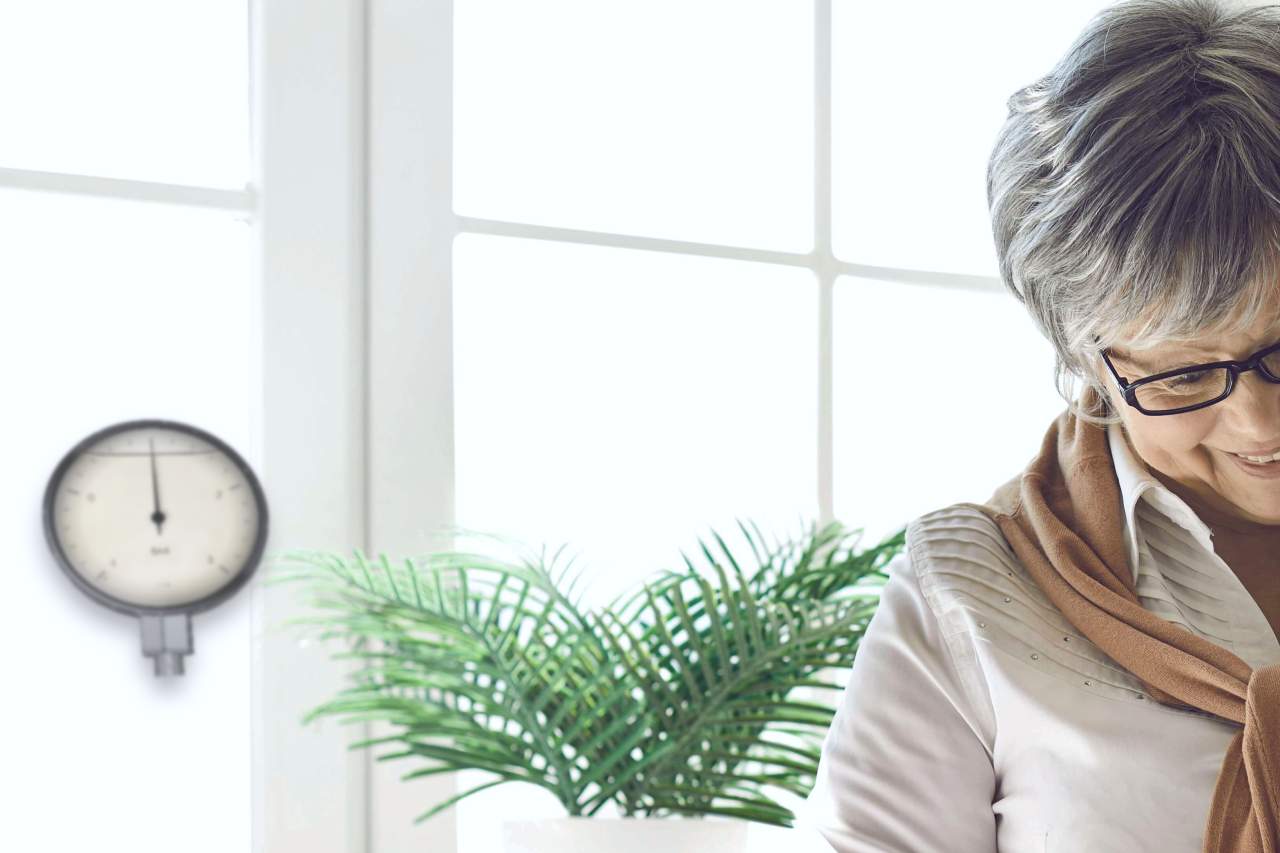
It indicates **1** bar
